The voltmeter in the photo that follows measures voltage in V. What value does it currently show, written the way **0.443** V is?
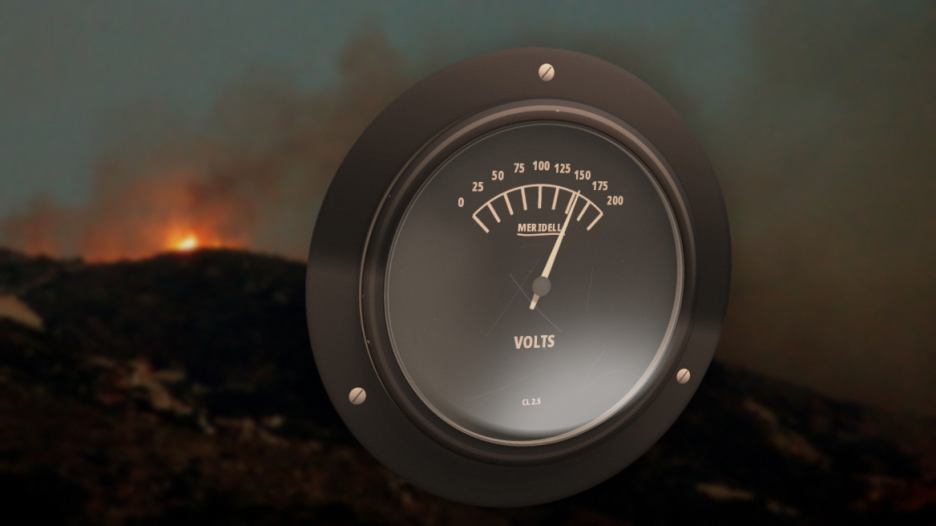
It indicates **150** V
